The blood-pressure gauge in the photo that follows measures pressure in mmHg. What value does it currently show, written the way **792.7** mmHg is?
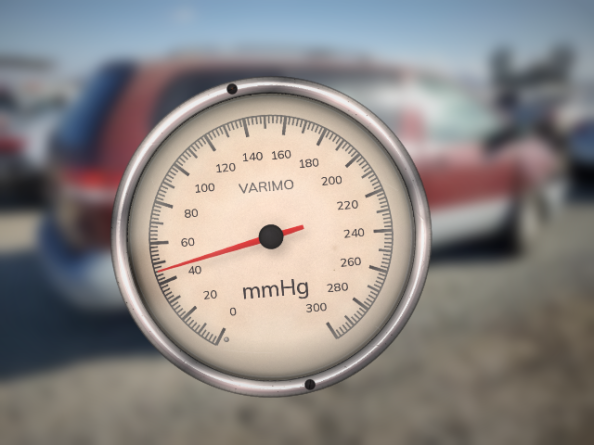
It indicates **46** mmHg
